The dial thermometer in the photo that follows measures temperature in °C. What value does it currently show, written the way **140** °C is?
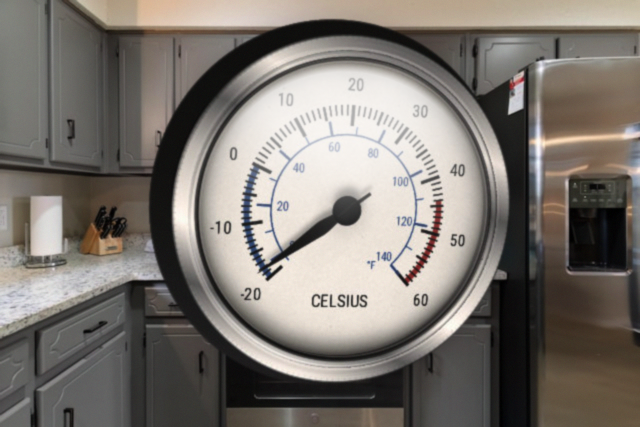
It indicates **-18** °C
